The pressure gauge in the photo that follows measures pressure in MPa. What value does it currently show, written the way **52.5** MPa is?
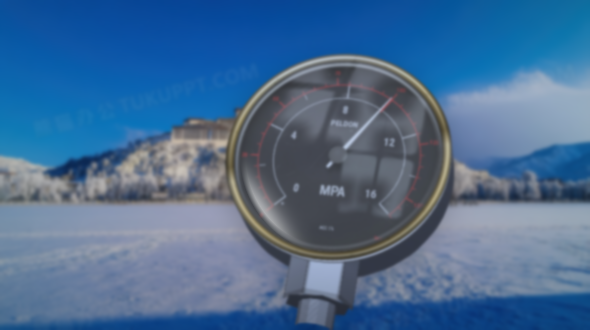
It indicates **10** MPa
